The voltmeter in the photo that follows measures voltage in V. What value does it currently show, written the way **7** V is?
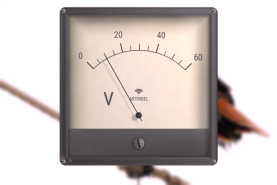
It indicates **10** V
